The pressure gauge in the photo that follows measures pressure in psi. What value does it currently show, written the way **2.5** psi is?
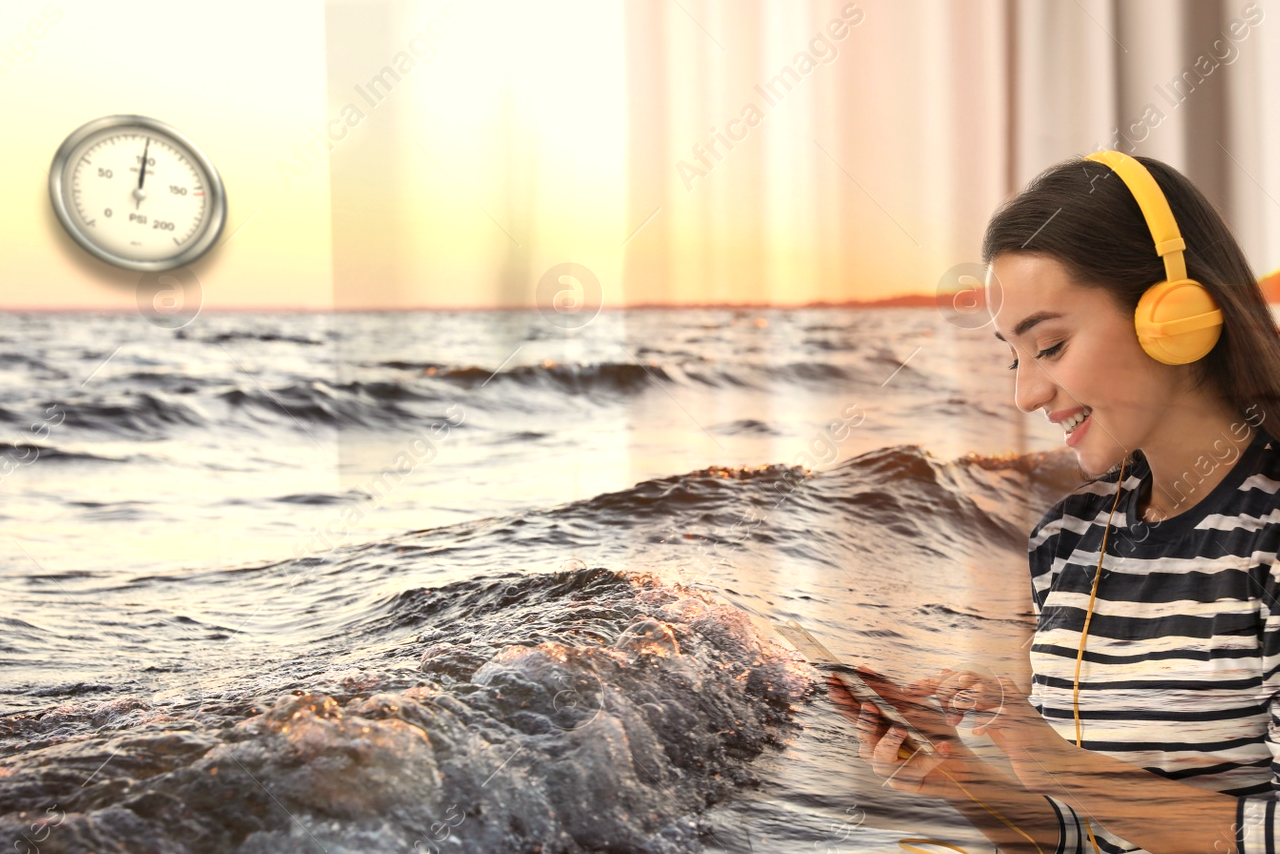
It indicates **100** psi
